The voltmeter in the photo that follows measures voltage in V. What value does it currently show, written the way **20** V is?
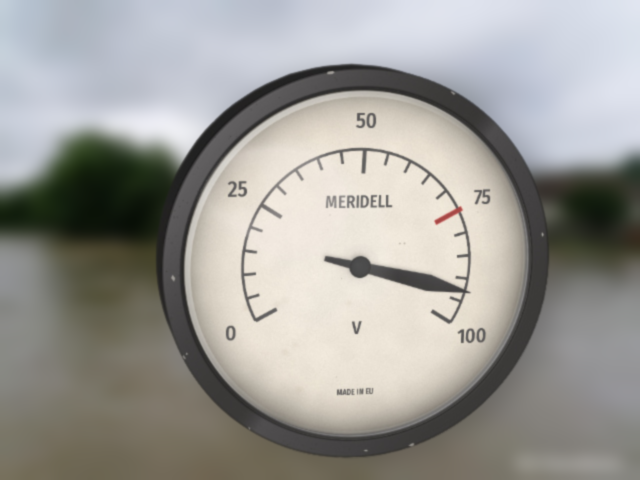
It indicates **92.5** V
